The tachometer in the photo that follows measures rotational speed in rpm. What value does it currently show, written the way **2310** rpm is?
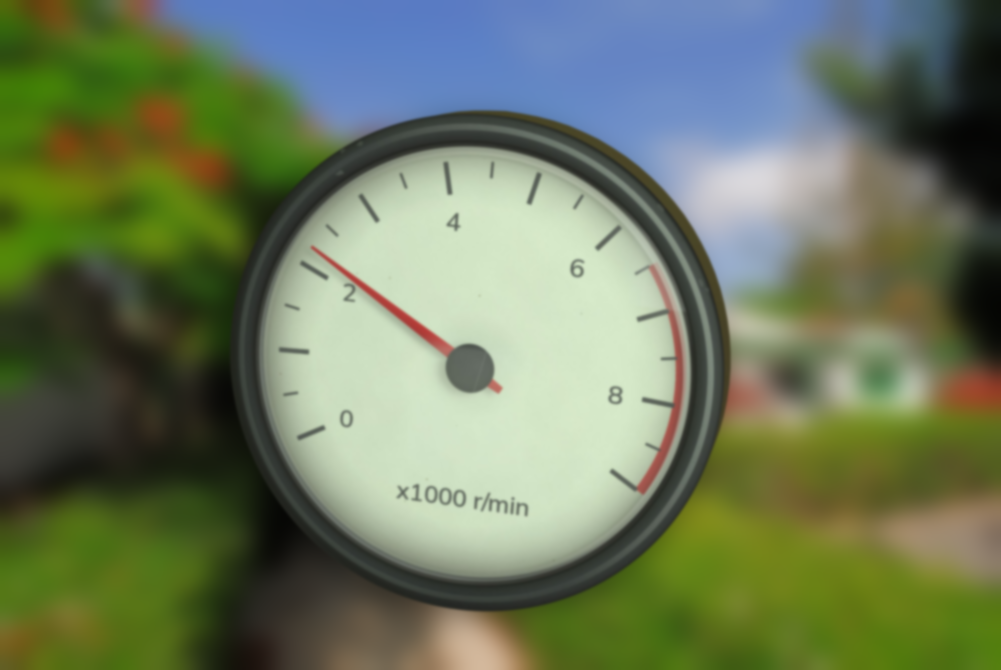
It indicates **2250** rpm
